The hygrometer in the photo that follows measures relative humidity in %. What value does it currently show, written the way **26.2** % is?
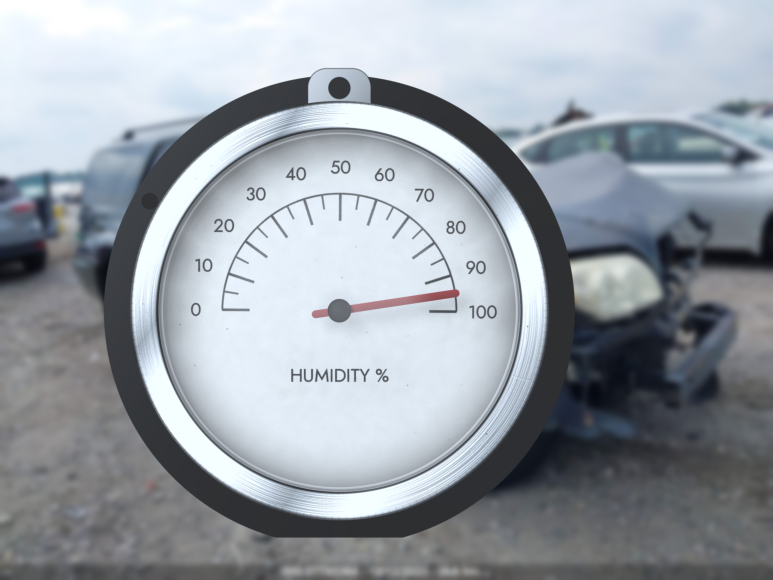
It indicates **95** %
